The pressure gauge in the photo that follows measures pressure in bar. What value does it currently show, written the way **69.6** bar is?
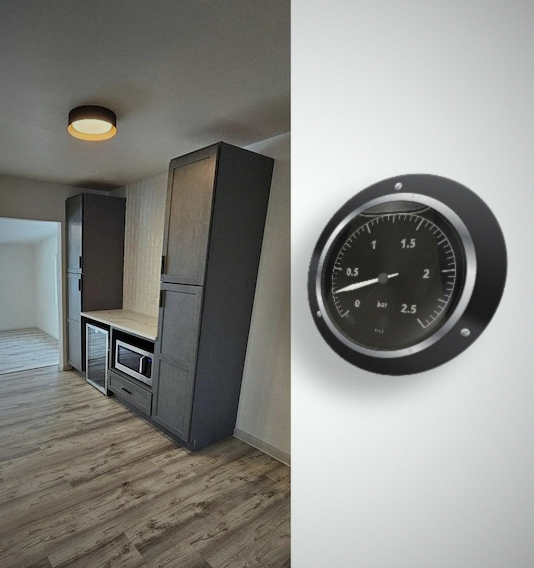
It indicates **0.25** bar
